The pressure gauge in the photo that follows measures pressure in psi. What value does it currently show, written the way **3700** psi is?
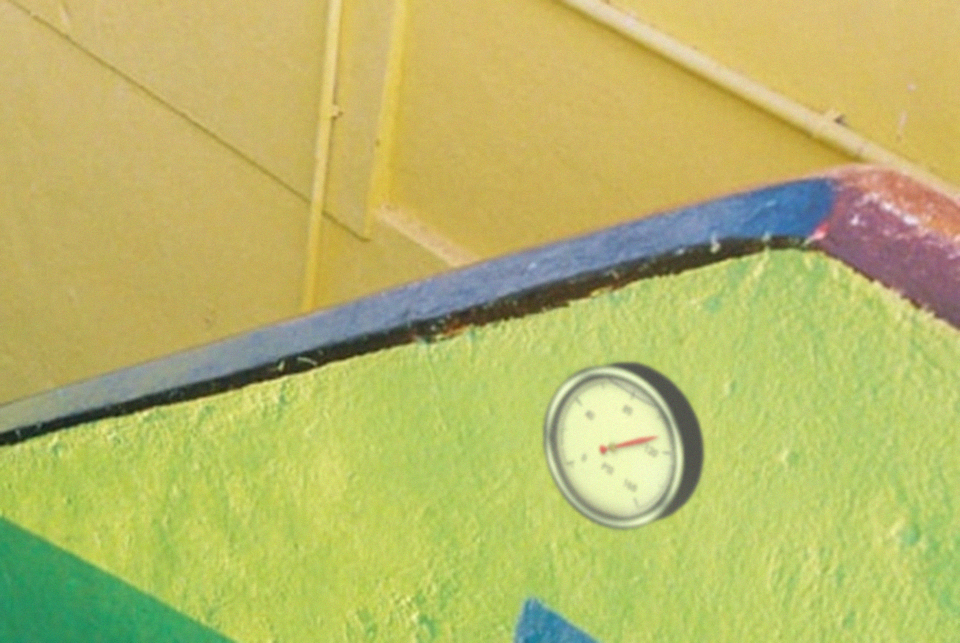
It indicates **110** psi
